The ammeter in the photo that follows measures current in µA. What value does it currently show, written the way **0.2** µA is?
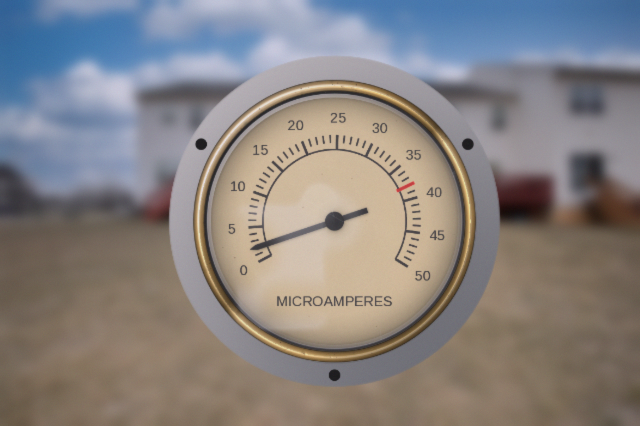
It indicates **2** µA
